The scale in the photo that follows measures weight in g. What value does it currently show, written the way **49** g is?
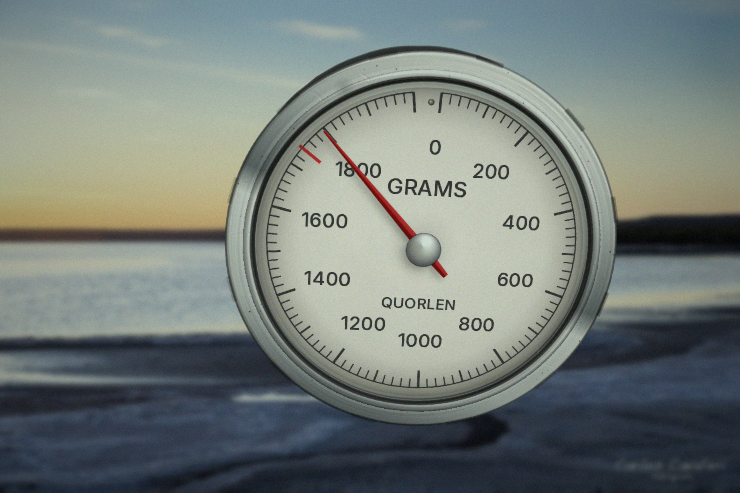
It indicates **1800** g
